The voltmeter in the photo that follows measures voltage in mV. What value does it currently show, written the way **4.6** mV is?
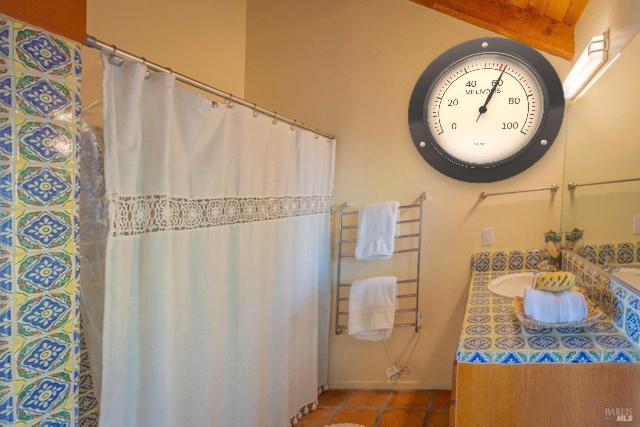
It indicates **60** mV
